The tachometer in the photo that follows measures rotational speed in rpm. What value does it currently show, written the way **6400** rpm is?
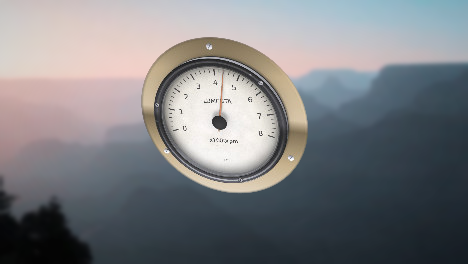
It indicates **4400** rpm
